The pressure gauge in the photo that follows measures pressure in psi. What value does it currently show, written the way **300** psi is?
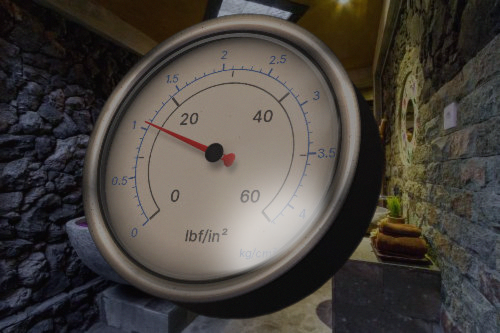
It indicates **15** psi
